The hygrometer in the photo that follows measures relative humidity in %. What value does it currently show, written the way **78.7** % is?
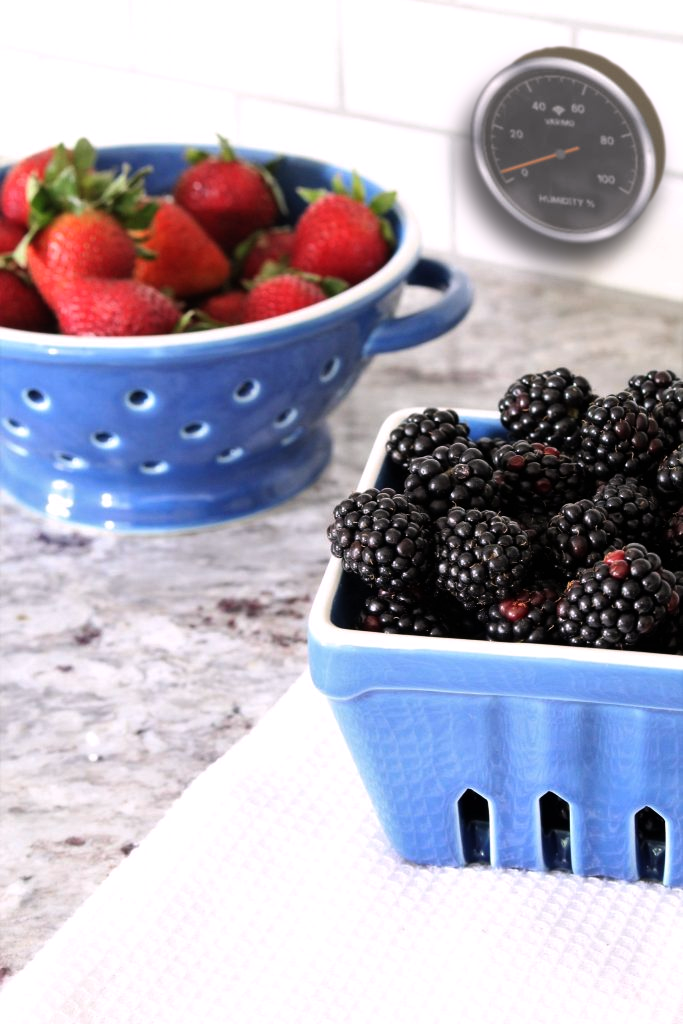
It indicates **4** %
